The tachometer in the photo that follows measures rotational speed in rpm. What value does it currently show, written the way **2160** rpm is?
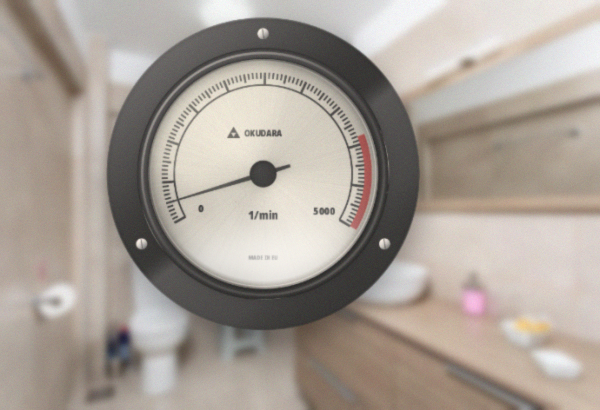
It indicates **250** rpm
